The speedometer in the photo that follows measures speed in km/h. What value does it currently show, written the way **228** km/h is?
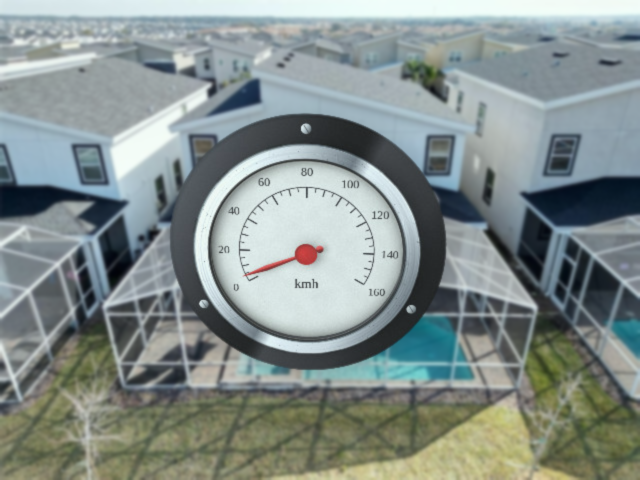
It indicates **5** km/h
